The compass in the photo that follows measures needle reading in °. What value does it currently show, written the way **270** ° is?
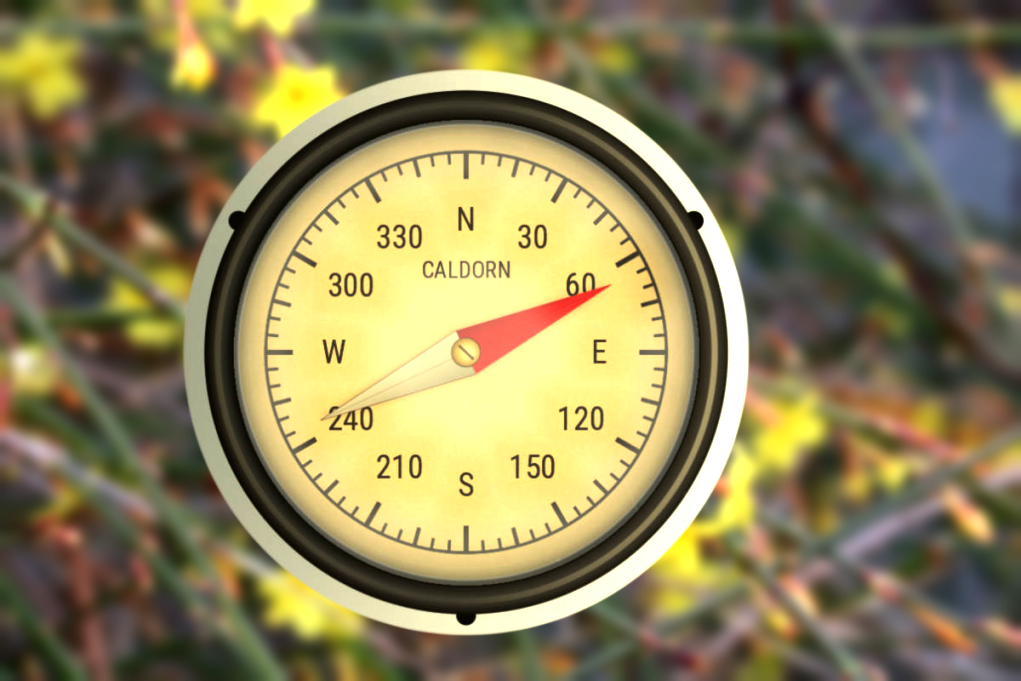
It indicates **65** °
